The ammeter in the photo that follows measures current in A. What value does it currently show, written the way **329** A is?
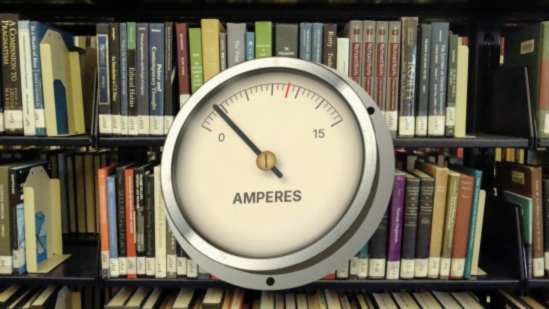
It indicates **2** A
